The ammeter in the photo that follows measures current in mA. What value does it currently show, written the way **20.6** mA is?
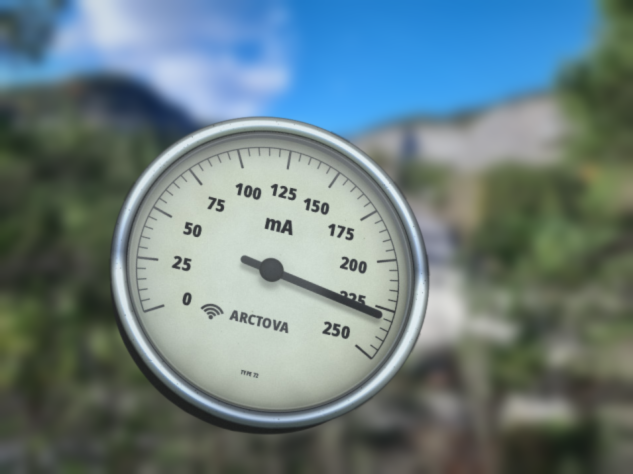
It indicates **230** mA
